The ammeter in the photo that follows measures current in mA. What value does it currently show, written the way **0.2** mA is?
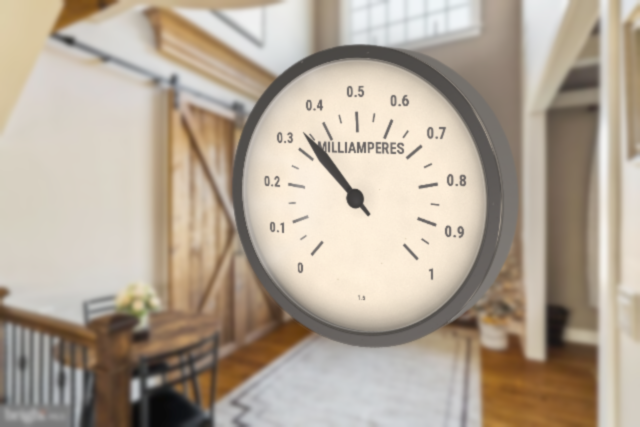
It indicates **0.35** mA
